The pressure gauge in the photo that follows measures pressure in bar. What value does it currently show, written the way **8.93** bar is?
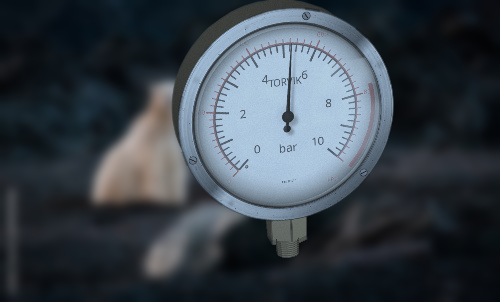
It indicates **5.2** bar
